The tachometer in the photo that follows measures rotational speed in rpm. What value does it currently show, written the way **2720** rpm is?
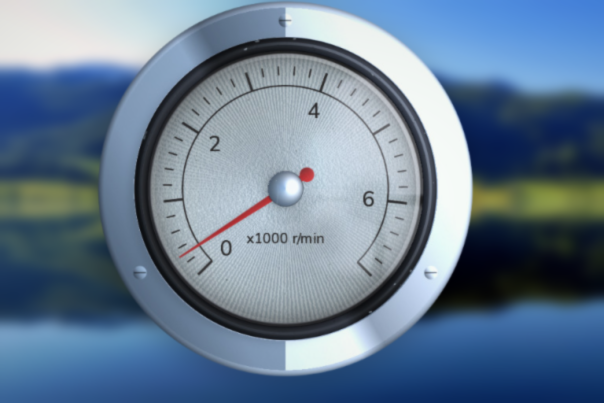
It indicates **300** rpm
